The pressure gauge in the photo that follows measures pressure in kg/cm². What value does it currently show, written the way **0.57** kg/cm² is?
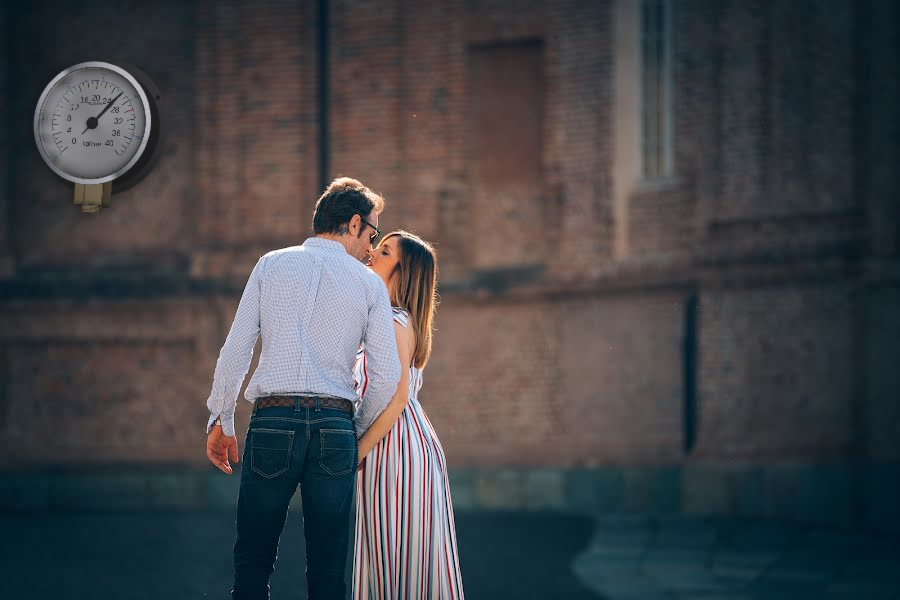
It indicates **26** kg/cm²
